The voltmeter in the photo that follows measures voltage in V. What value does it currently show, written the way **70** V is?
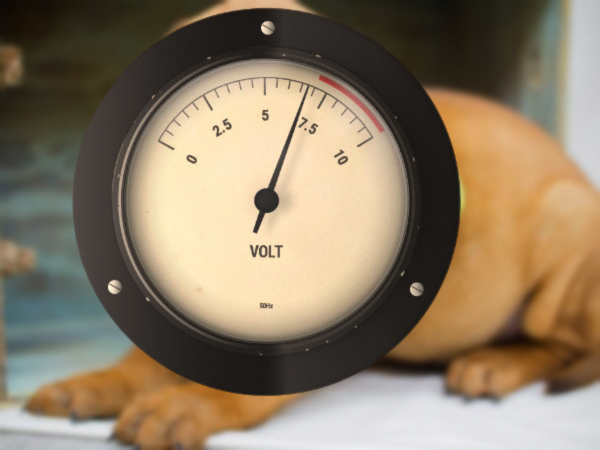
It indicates **6.75** V
